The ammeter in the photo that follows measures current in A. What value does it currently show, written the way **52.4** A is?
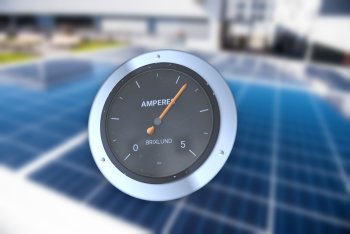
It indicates **3.25** A
